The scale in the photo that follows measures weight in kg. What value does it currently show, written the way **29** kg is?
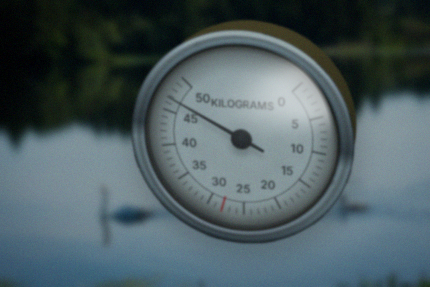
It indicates **47** kg
